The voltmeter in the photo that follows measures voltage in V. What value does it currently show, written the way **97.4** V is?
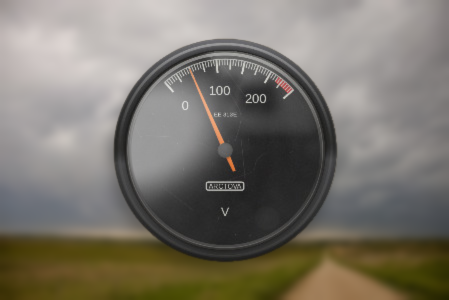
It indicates **50** V
